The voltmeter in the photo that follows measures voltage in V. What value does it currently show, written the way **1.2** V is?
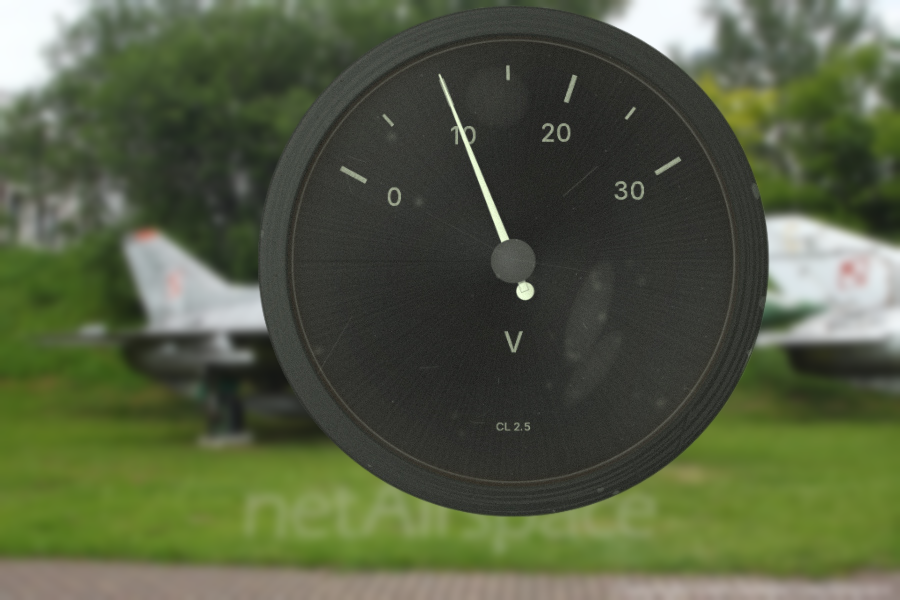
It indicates **10** V
